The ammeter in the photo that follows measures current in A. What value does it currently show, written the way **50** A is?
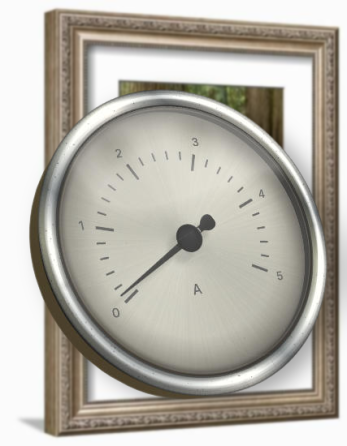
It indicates **0.1** A
